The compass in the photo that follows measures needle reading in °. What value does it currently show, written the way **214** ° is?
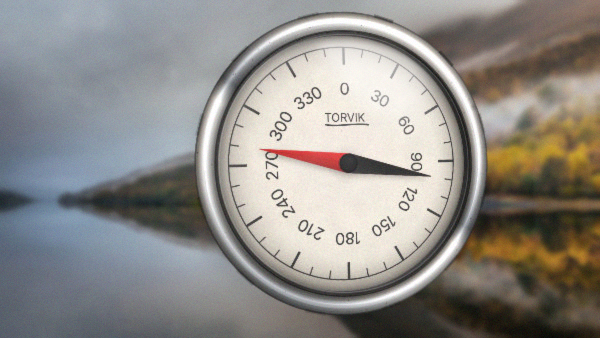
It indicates **280** °
